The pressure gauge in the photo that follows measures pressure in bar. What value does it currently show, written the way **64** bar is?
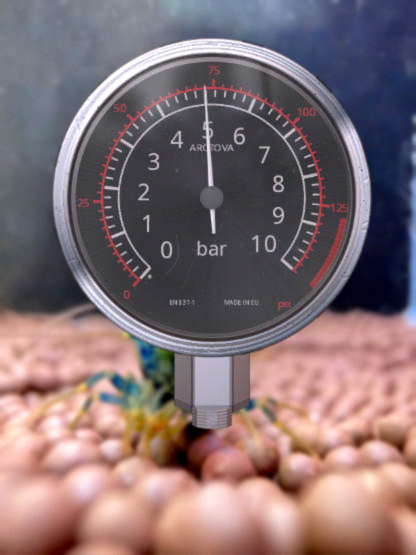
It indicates **5** bar
